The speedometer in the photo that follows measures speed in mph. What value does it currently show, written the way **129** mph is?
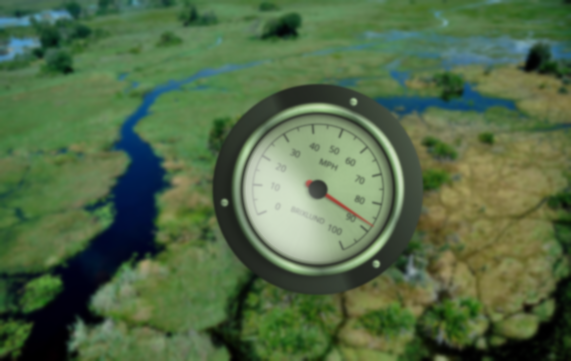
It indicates **87.5** mph
